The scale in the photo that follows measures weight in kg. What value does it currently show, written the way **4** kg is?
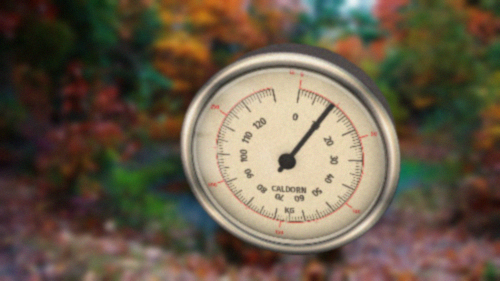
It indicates **10** kg
